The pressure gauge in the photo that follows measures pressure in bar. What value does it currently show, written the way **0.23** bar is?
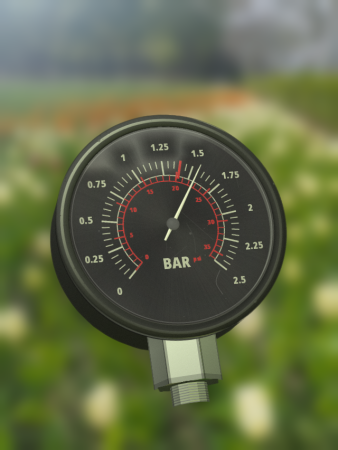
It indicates **1.55** bar
